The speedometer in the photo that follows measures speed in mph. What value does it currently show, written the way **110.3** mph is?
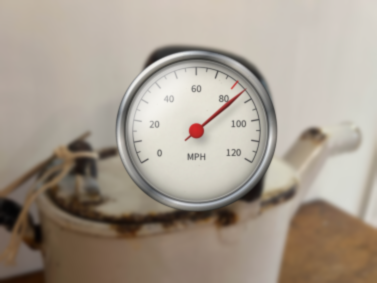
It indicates **85** mph
